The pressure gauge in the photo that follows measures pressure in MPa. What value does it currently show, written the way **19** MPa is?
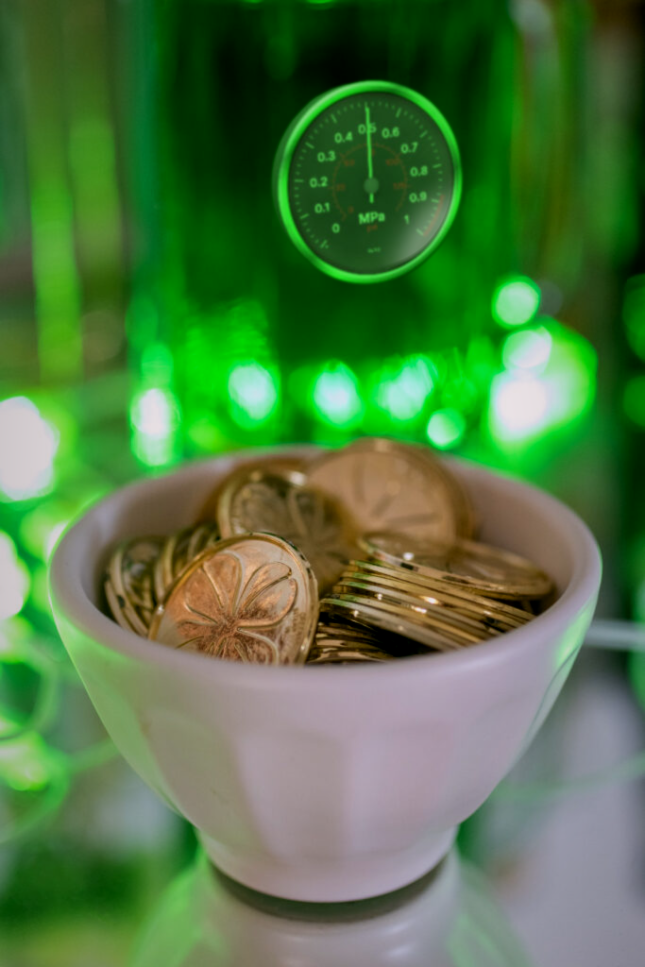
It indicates **0.5** MPa
